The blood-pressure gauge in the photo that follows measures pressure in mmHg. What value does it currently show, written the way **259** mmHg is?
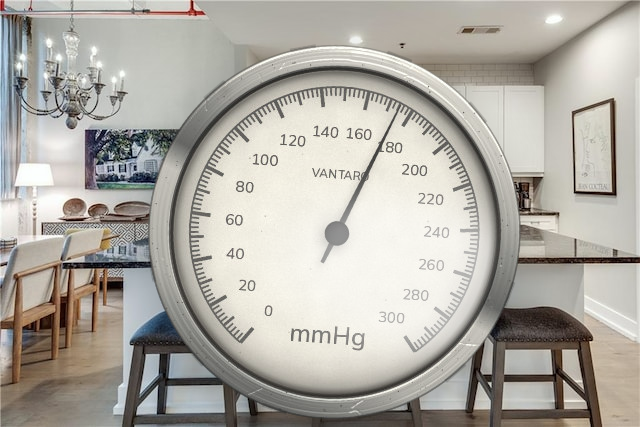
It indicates **174** mmHg
